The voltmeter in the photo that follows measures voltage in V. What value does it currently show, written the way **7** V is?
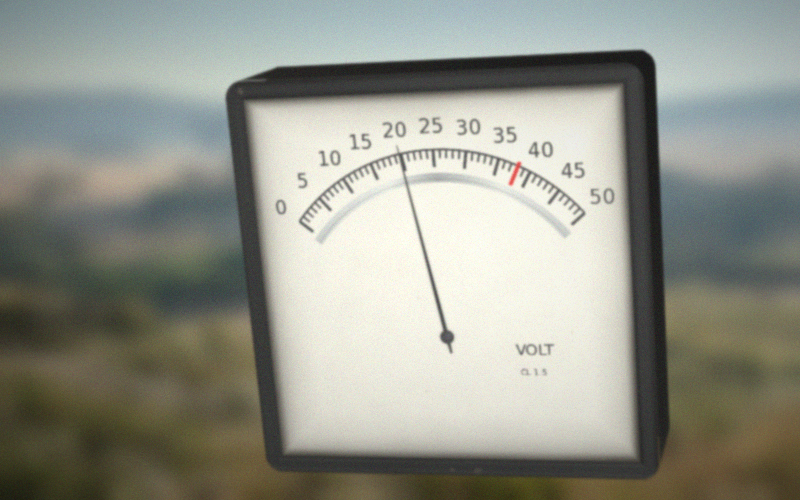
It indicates **20** V
